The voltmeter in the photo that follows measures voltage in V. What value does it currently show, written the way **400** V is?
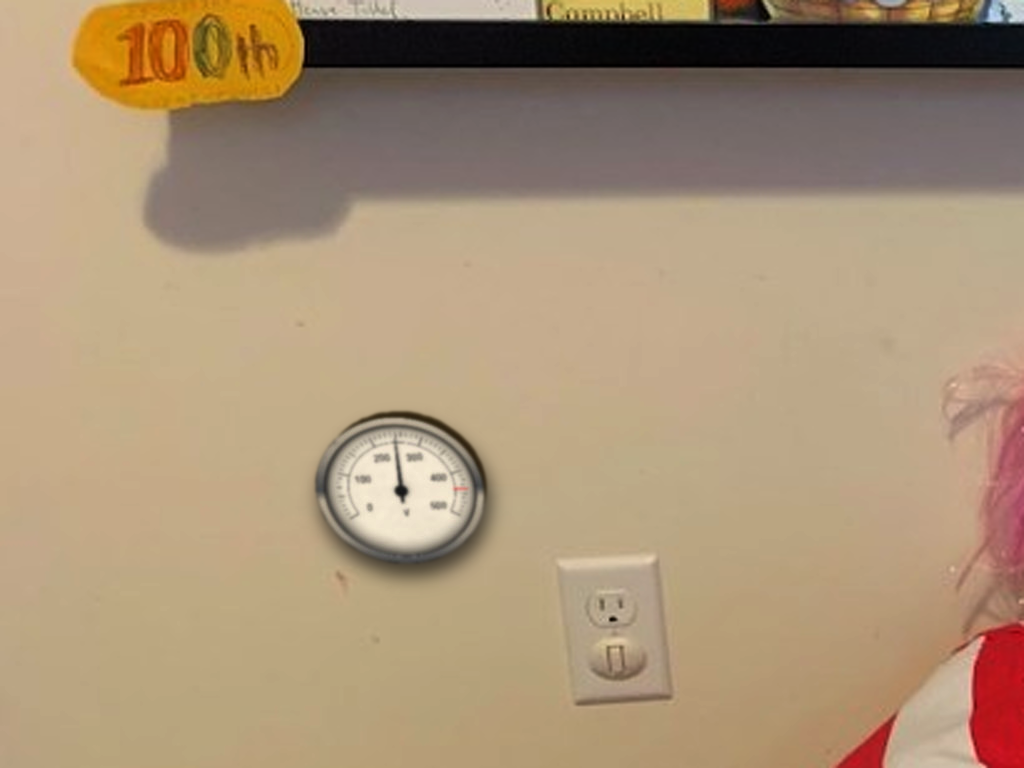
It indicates **250** V
